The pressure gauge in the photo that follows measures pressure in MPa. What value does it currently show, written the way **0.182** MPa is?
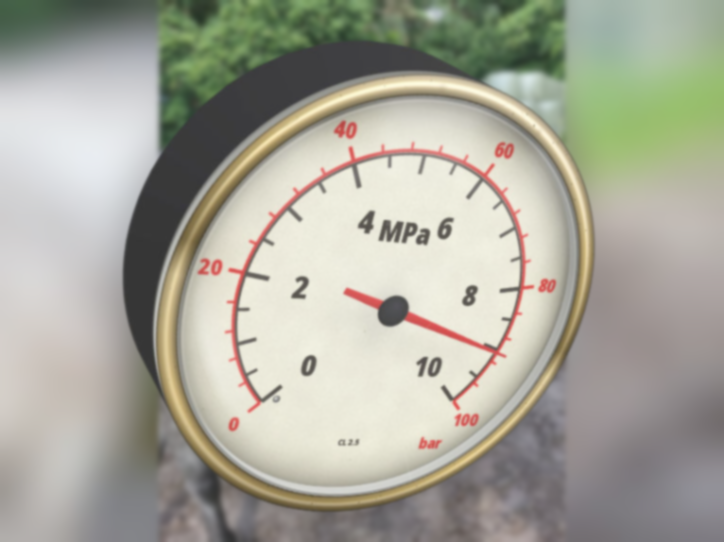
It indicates **9** MPa
